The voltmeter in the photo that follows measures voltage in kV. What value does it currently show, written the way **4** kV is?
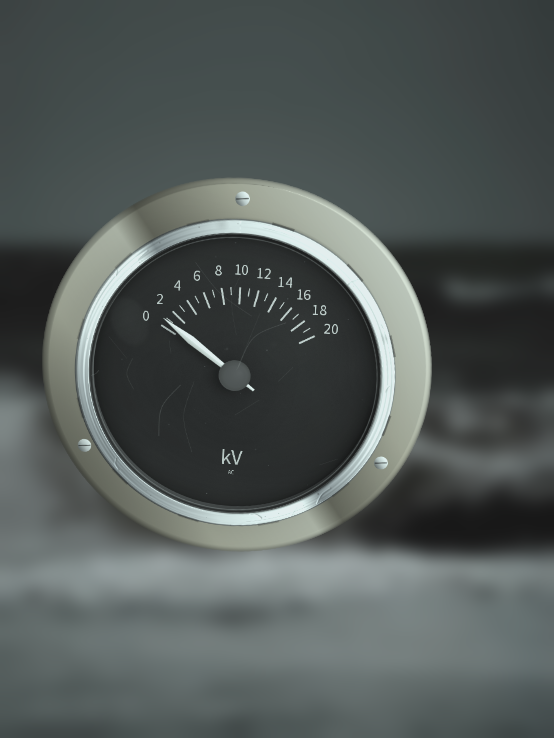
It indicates **1** kV
